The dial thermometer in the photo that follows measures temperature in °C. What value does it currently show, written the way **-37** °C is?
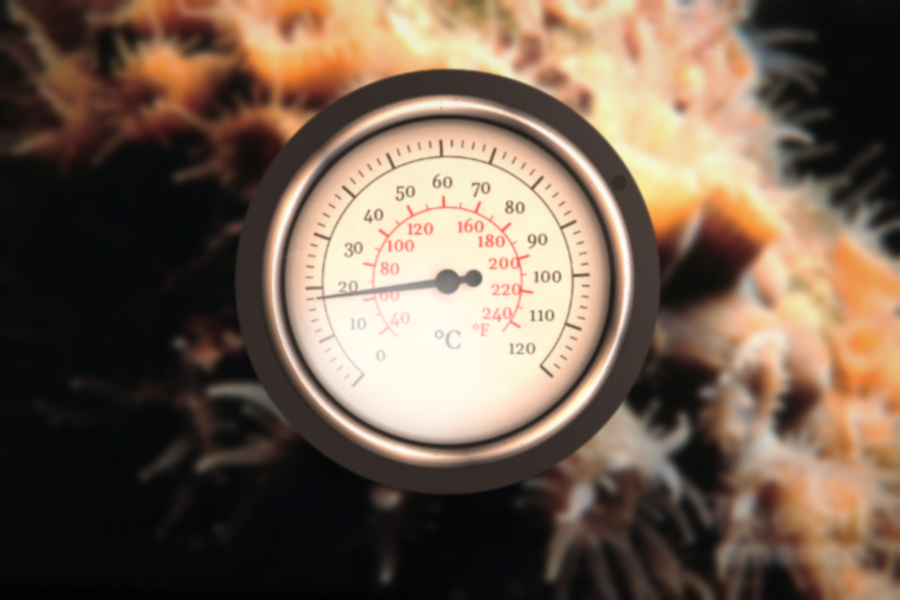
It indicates **18** °C
